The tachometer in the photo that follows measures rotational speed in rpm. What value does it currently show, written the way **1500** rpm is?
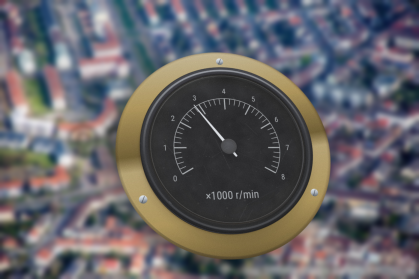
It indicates **2800** rpm
